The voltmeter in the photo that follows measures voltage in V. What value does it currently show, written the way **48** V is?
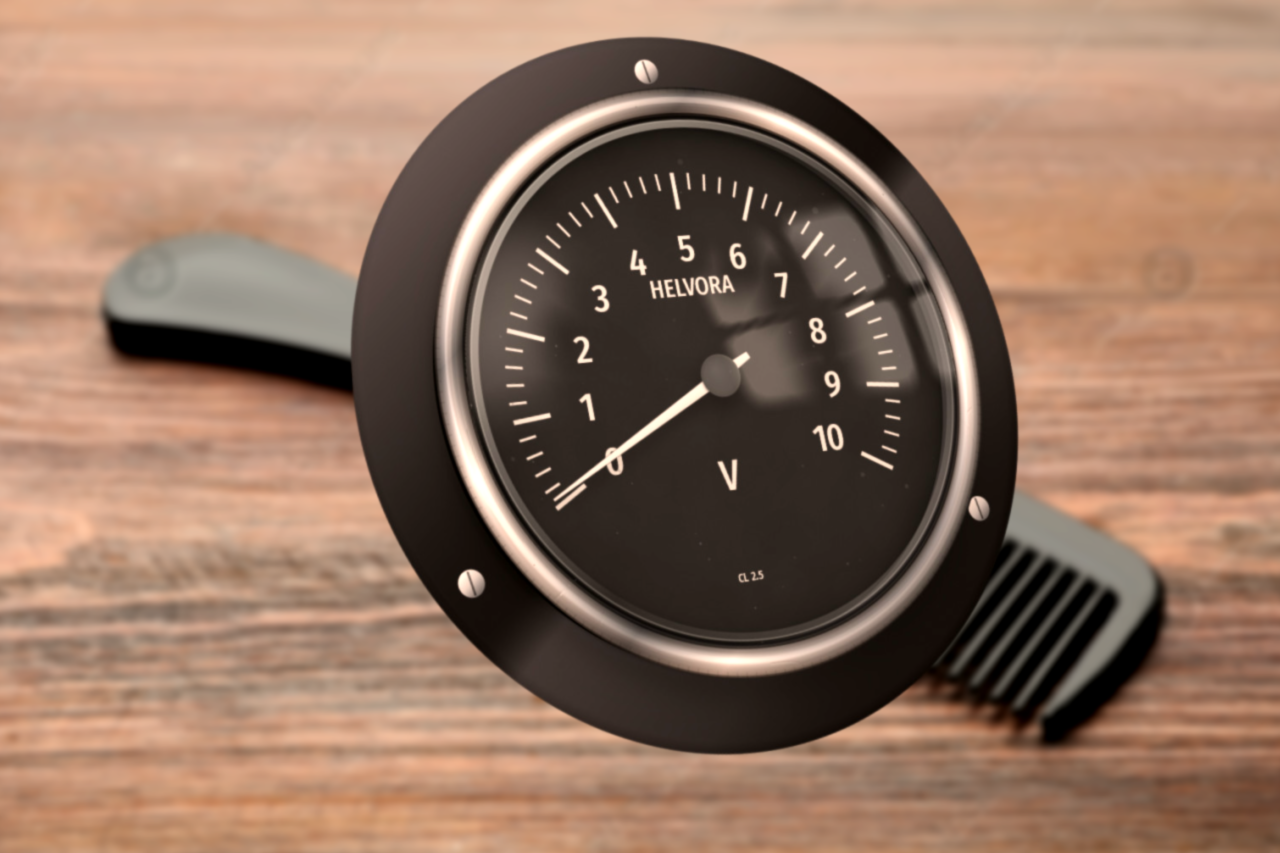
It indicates **0.1** V
